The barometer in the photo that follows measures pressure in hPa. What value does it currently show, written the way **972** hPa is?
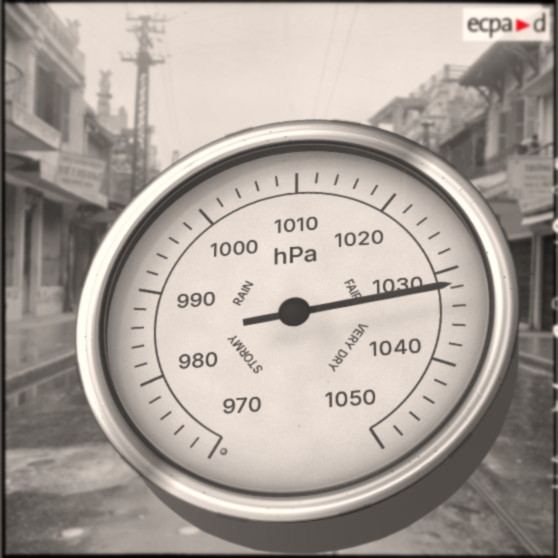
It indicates **1032** hPa
